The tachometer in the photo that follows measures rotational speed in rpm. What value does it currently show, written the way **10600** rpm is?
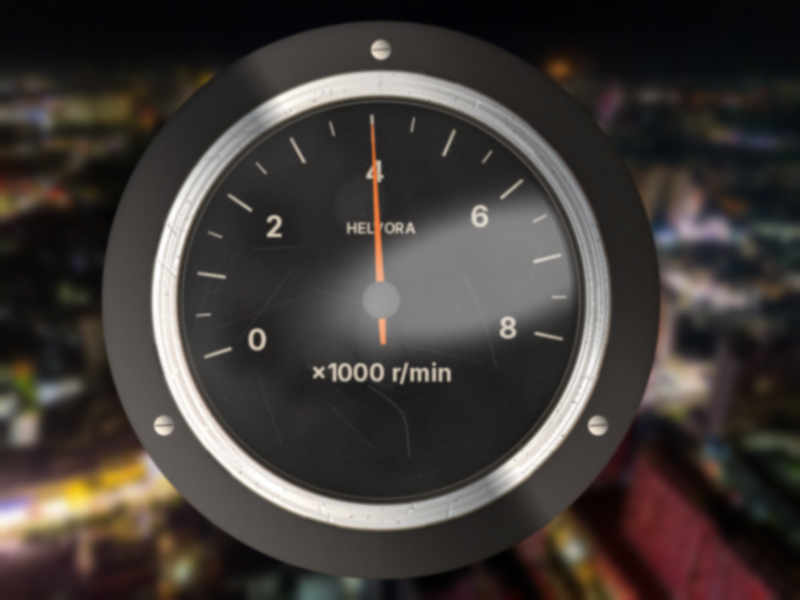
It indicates **4000** rpm
